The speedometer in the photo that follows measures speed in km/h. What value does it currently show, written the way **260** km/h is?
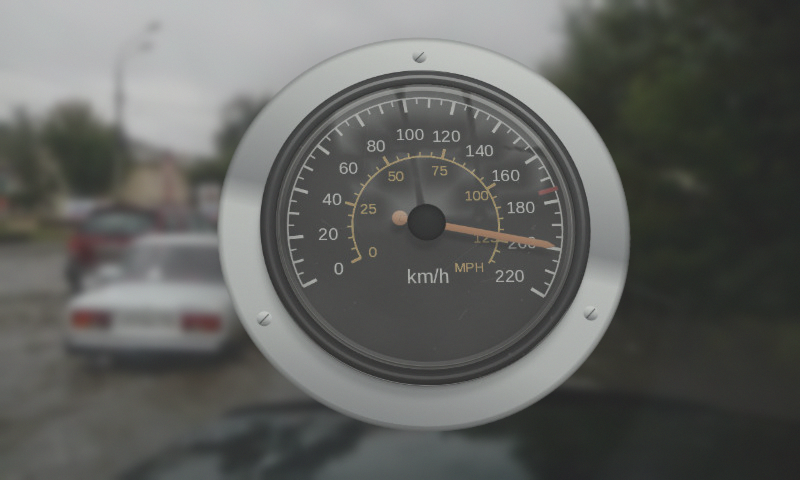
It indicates **200** km/h
